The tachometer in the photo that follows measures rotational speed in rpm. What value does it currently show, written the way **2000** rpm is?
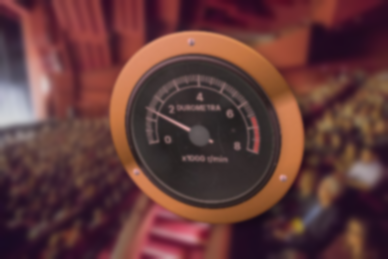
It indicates **1500** rpm
